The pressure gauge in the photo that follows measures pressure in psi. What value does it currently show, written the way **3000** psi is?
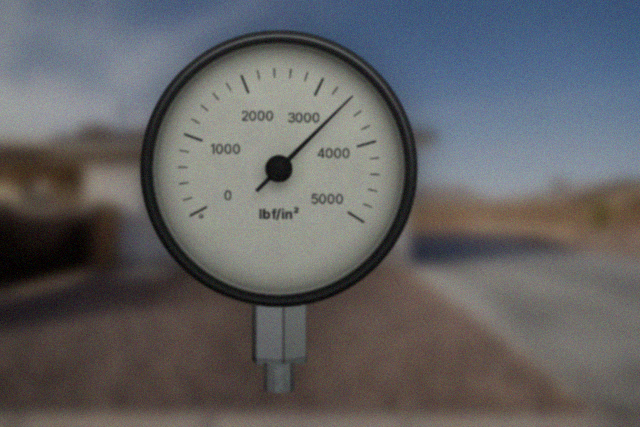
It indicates **3400** psi
